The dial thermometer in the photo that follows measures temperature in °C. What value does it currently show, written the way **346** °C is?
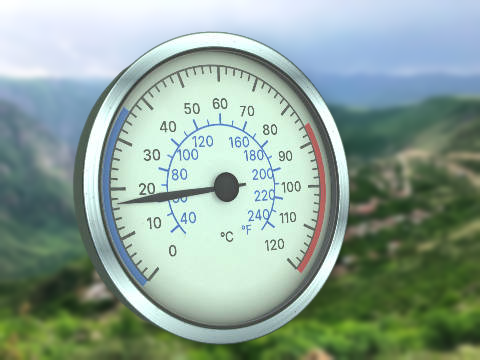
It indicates **17** °C
